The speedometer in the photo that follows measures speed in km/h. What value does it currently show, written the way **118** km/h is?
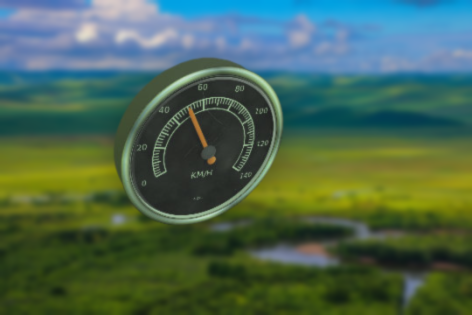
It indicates **50** km/h
